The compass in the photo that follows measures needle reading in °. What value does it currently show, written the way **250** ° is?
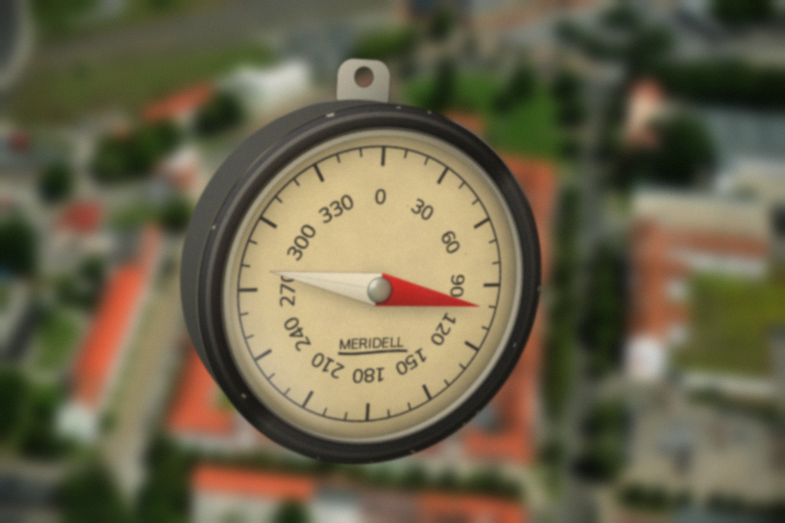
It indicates **100** °
